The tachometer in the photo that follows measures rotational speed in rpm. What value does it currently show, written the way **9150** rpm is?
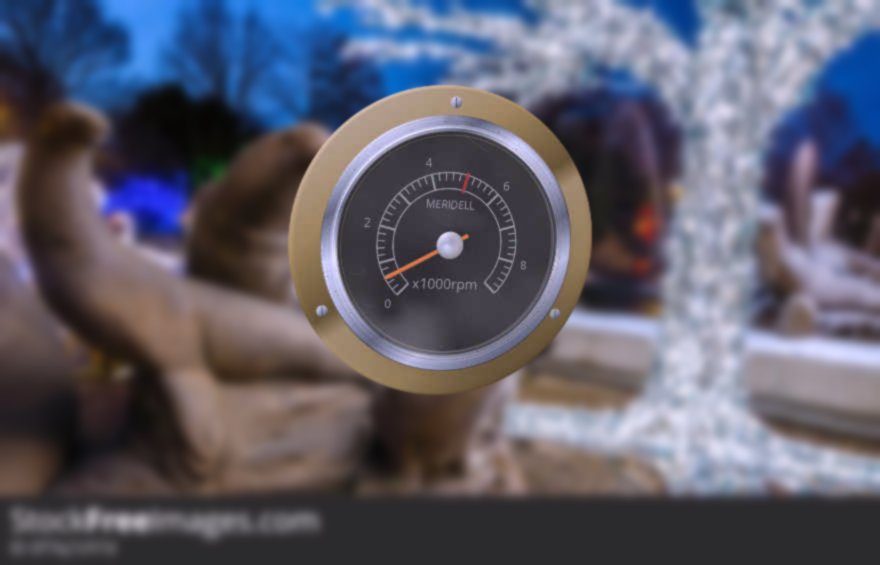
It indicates **600** rpm
